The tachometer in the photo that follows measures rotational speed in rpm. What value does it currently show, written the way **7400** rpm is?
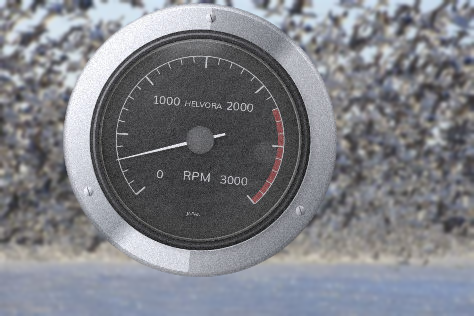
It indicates **300** rpm
